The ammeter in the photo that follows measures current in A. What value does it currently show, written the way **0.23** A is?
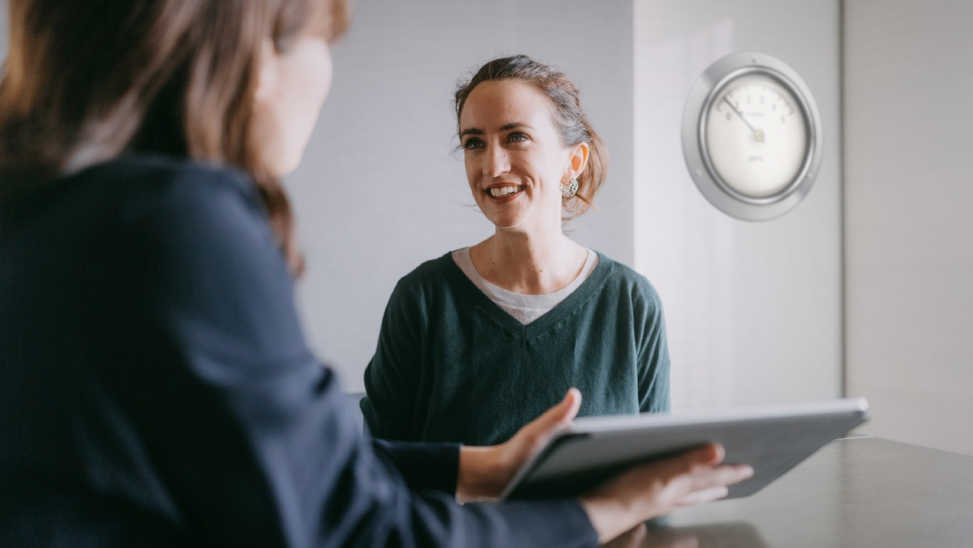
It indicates **0.5** A
